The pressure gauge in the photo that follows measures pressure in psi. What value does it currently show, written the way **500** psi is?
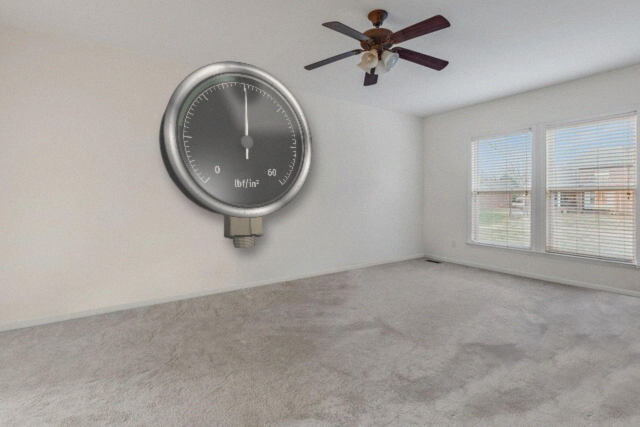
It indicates **30** psi
